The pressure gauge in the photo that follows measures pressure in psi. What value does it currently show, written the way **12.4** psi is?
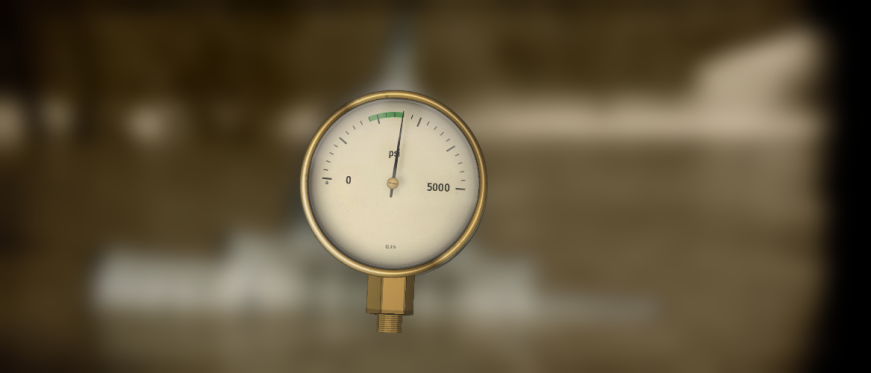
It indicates **2600** psi
